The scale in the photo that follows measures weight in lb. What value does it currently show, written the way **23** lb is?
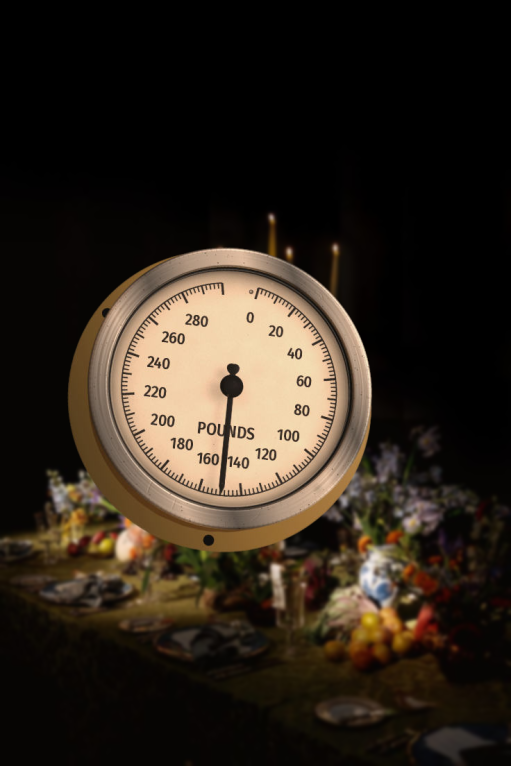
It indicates **150** lb
